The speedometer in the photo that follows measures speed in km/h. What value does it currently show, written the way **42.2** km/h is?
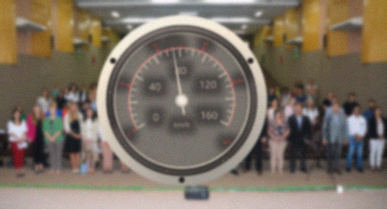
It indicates **75** km/h
